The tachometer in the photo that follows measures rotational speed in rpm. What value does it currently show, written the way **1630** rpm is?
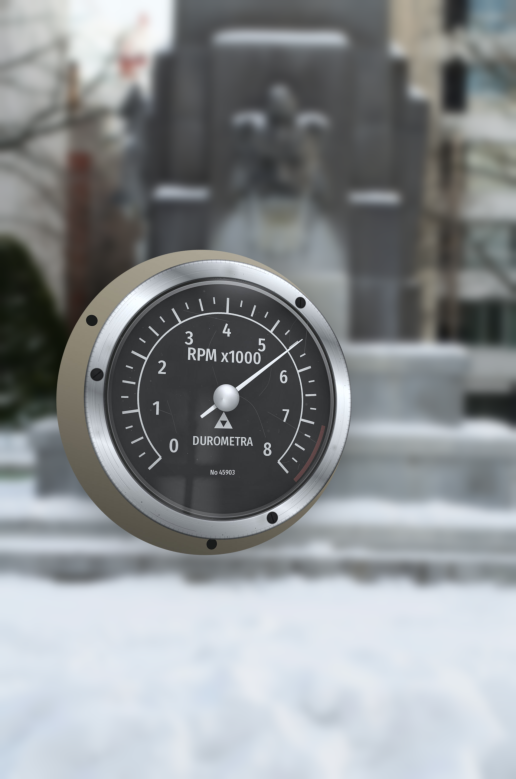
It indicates **5500** rpm
